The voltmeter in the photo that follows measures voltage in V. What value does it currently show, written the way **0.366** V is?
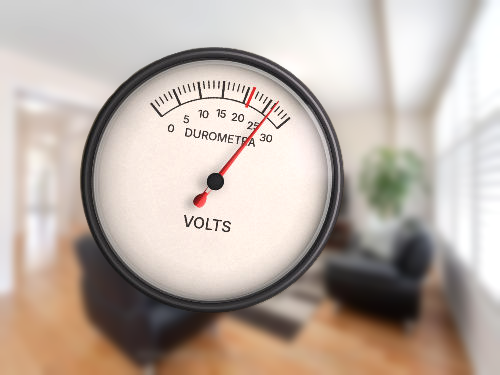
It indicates **26** V
